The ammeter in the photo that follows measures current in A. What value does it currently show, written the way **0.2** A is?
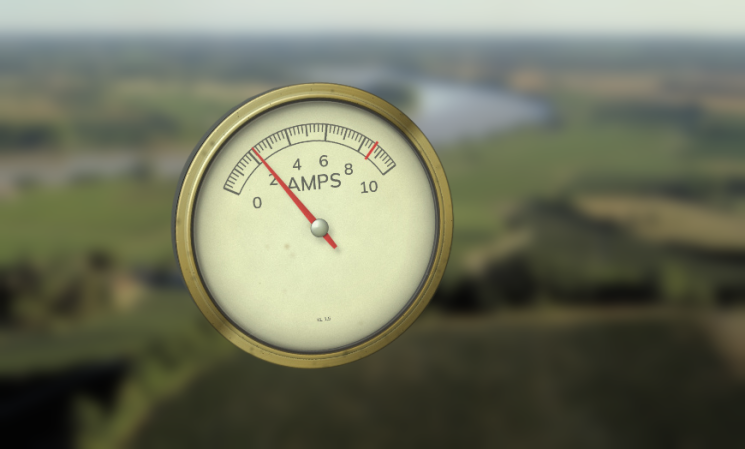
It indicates **2.2** A
